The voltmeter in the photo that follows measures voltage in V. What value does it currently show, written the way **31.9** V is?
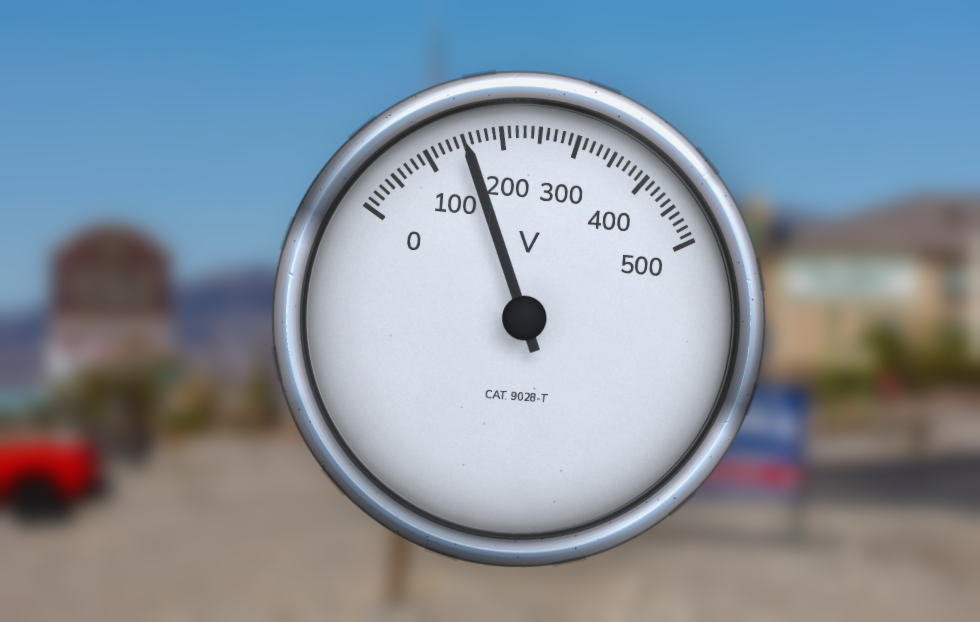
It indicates **150** V
